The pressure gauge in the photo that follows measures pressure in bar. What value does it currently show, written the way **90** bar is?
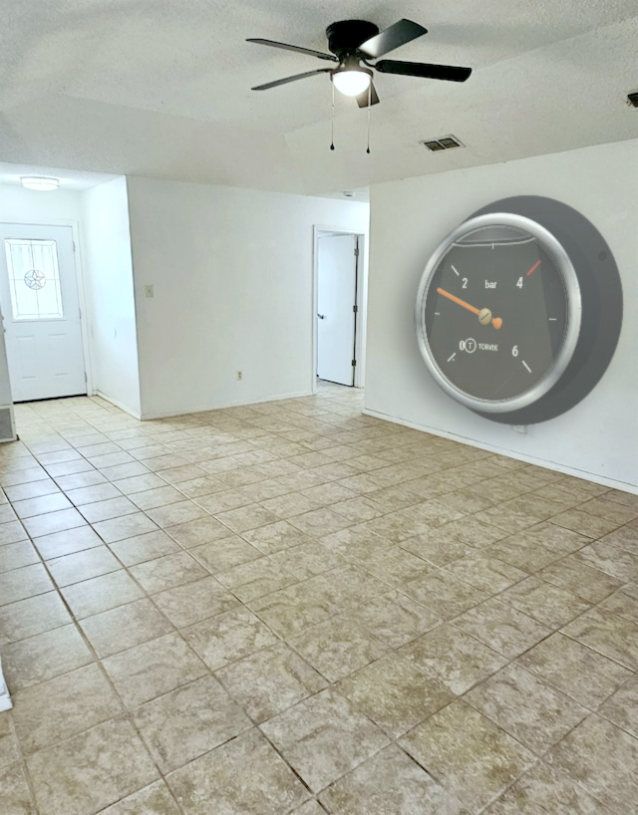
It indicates **1.5** bar
